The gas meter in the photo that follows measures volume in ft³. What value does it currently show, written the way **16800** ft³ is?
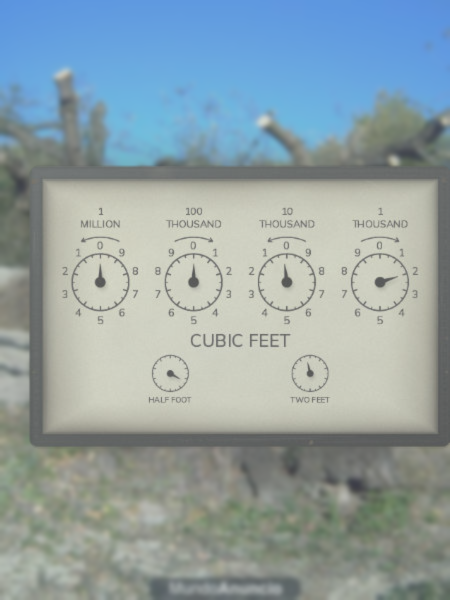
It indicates **200** ft³
